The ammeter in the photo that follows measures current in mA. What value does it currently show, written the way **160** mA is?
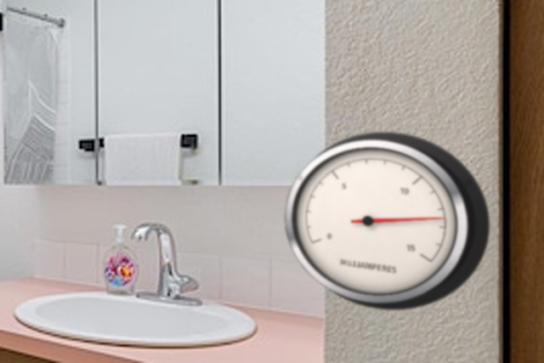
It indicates **12.5** mA
